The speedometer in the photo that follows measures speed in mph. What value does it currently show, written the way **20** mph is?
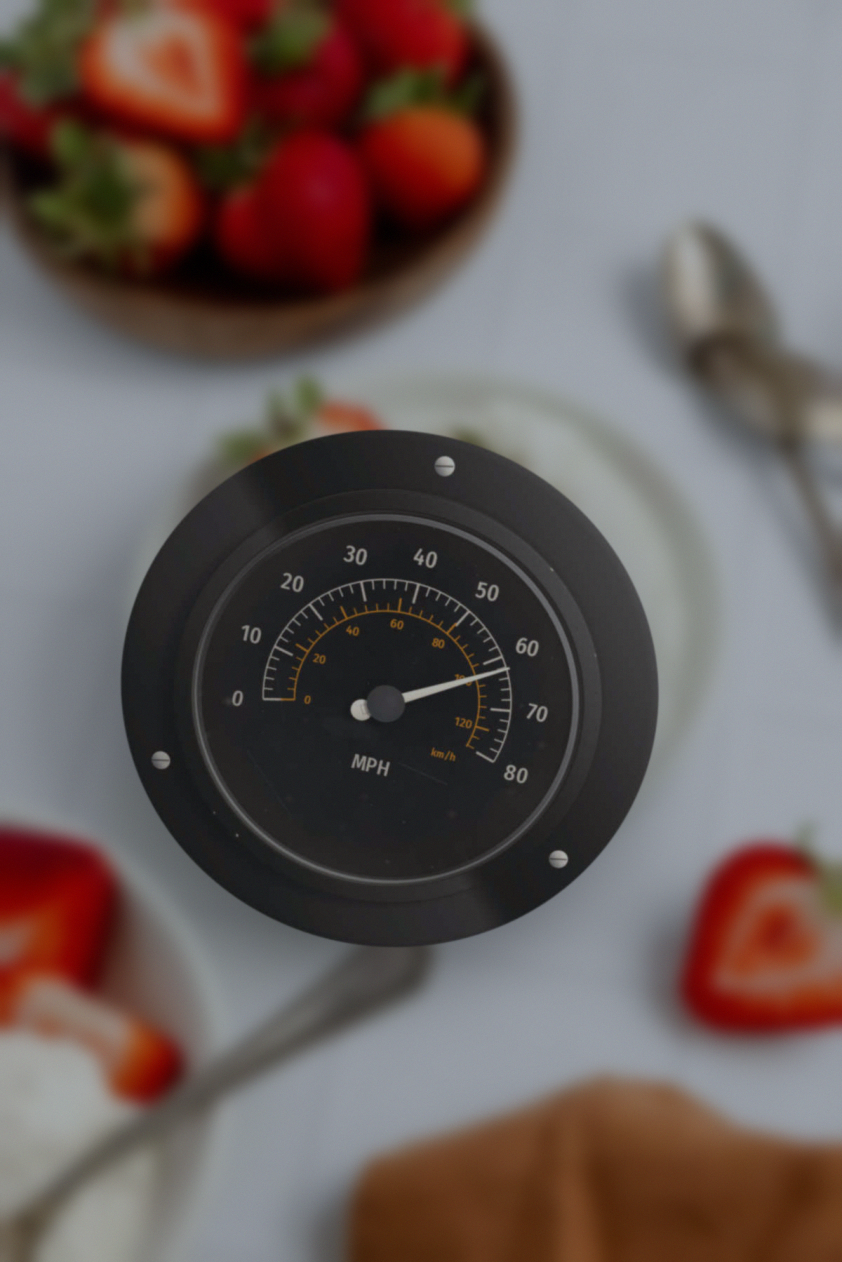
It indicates **62** mph
